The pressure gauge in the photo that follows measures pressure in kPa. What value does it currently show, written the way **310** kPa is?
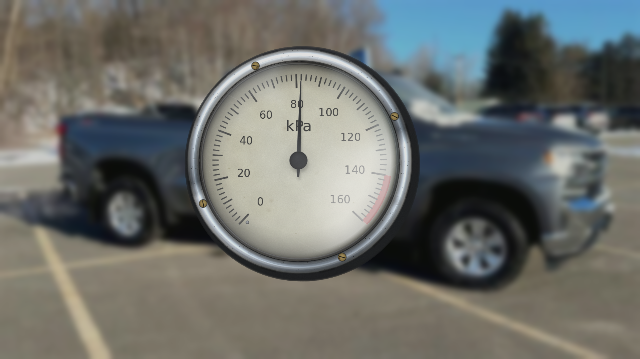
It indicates **82** kPa
